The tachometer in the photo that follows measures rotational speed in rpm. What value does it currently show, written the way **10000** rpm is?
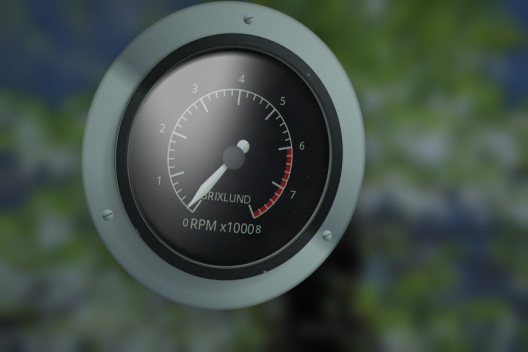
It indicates **200** rpm
